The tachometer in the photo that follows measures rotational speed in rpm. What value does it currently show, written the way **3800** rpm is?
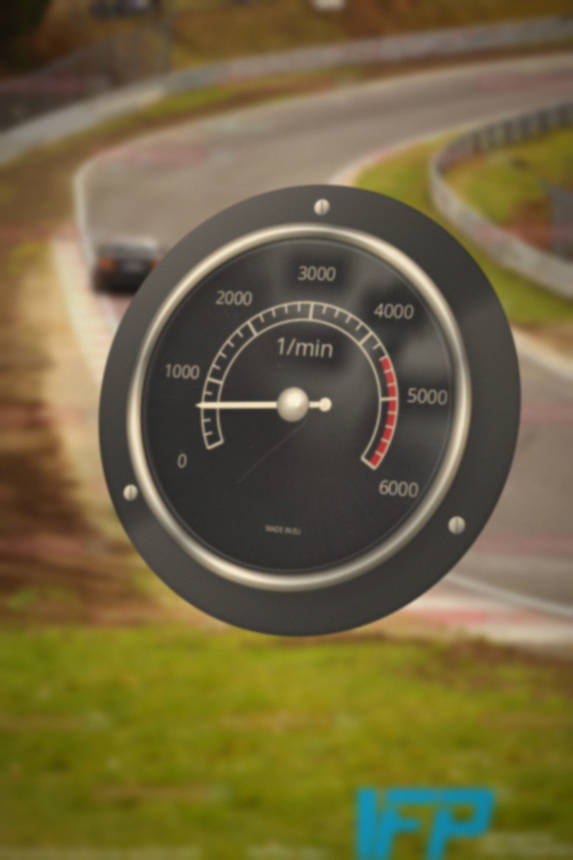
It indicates **600** rpm
